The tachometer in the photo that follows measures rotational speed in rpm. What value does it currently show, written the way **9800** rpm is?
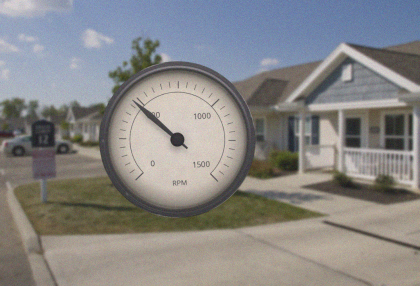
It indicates **475** rpm
